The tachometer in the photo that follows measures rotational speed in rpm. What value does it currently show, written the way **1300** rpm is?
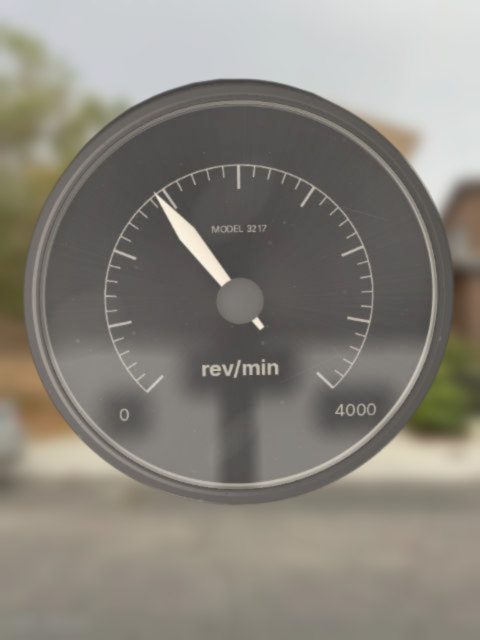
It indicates **1450** rpm
